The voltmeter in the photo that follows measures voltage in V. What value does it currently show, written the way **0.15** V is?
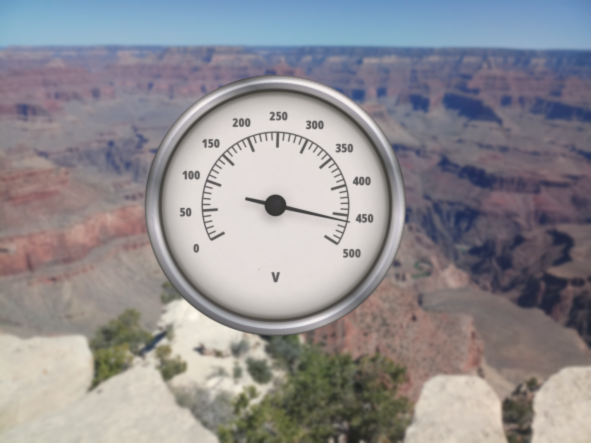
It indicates **460** V
